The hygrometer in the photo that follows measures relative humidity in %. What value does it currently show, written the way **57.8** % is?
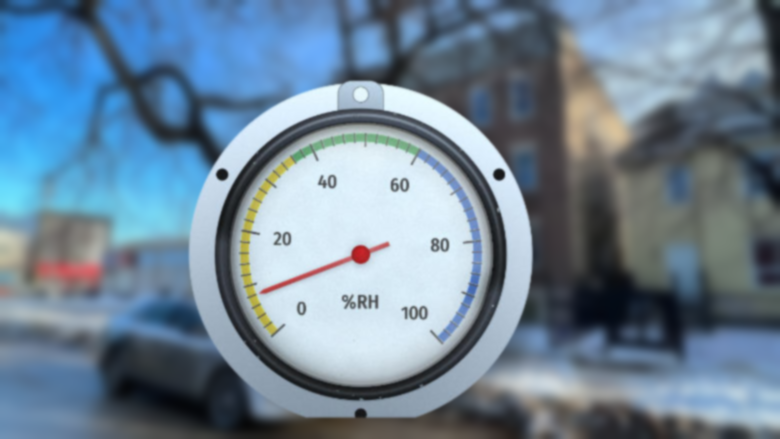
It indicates **8** %
